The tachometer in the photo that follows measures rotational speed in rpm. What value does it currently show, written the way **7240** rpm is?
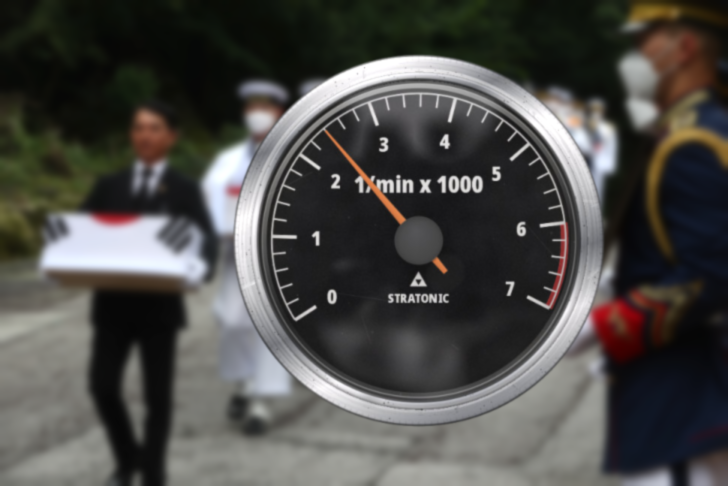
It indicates **2400** rpm
